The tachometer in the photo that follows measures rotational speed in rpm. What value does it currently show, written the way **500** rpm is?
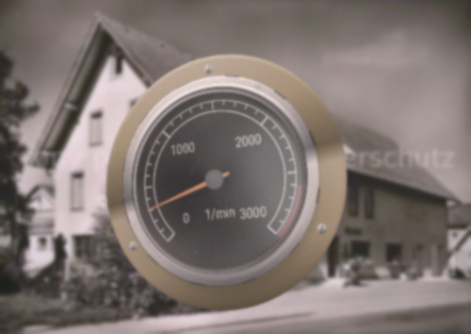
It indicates **300** rpm
